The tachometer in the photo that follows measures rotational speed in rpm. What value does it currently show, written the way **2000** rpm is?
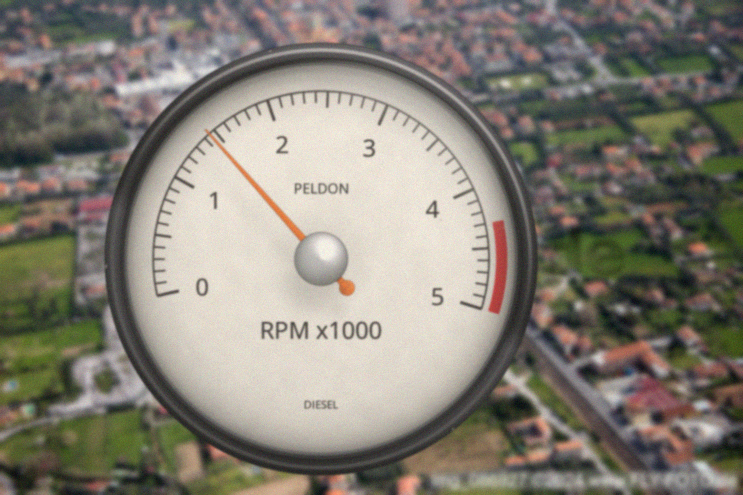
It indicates **1450** rpm
